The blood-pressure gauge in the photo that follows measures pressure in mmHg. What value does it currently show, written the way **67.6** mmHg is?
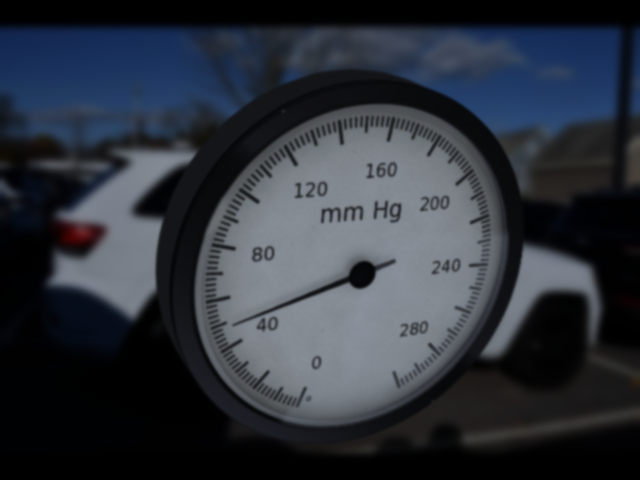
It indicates **50** mmHg
